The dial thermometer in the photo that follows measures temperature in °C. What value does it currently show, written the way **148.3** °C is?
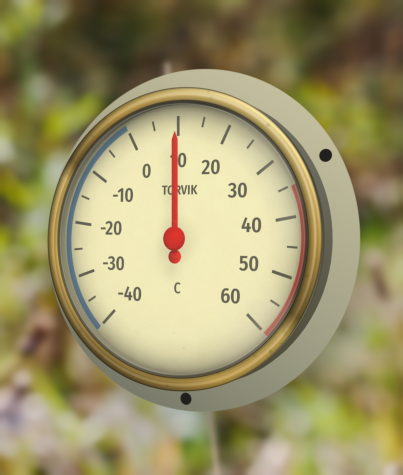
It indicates **10** °C
